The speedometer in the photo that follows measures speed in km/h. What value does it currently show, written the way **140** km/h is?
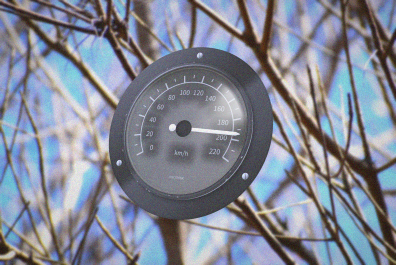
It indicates **195** km/h
